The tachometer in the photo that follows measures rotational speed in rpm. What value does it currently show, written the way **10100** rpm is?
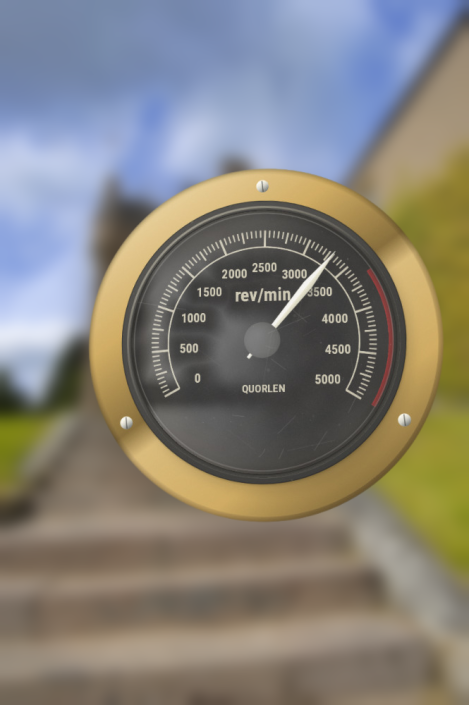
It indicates **3300** rpm
